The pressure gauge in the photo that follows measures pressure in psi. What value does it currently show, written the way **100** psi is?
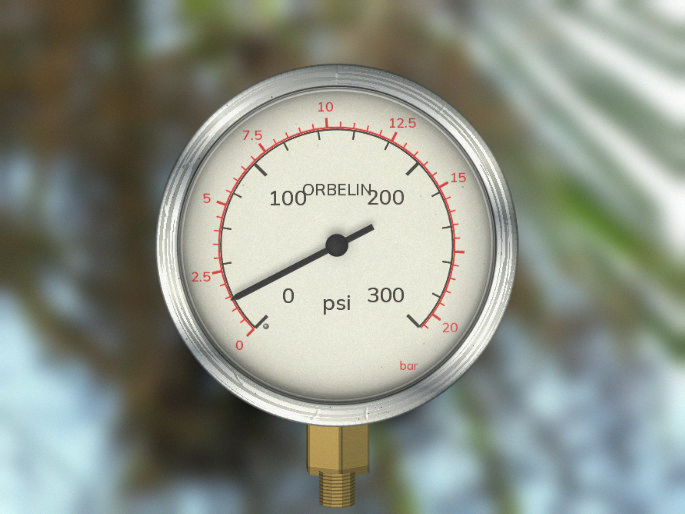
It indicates **20** psi
